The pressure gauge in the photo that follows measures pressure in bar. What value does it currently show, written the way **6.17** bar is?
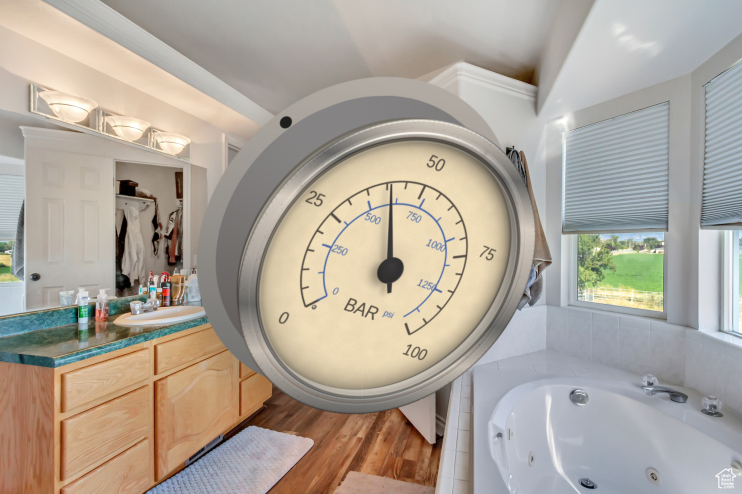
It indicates **40** bar
